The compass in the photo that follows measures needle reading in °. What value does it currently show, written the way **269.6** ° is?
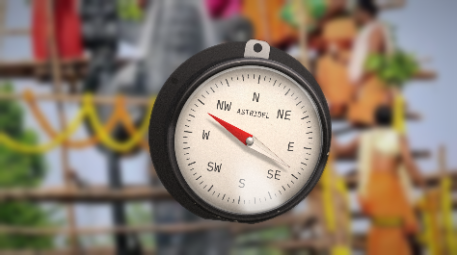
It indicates **295** °
